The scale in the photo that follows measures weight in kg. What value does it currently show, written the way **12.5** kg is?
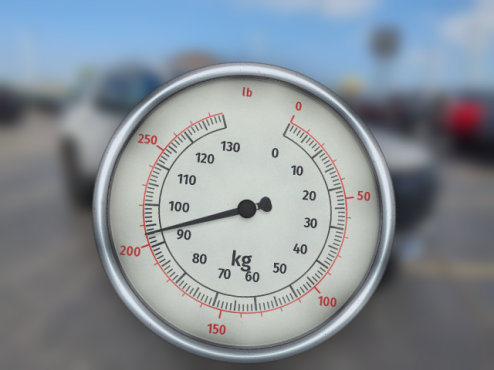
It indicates **93** kg
